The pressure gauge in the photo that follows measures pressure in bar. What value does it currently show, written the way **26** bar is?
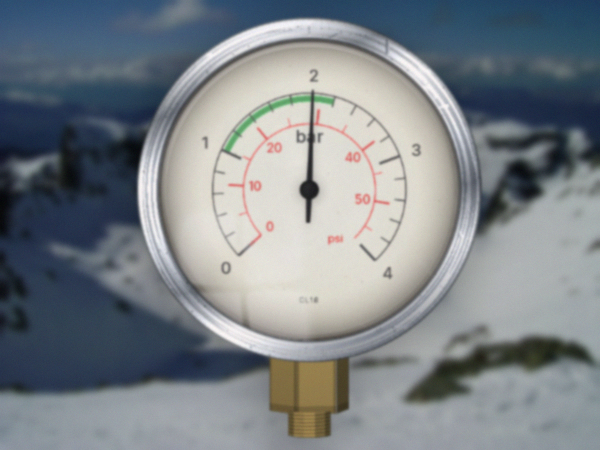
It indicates **2** bar
